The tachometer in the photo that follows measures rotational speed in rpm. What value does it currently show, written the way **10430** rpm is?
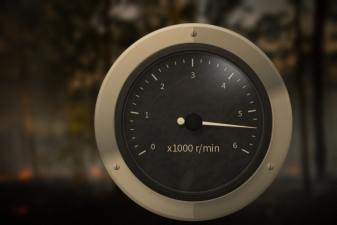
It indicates **5400** rpm
